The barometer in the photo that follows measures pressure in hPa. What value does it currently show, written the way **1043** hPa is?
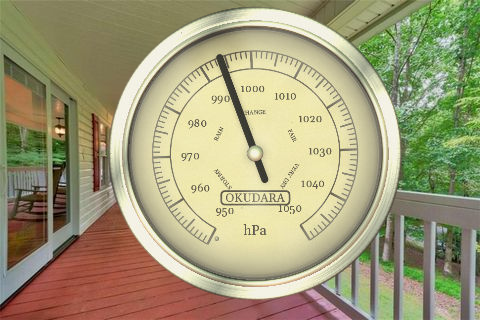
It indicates **994** hPa
